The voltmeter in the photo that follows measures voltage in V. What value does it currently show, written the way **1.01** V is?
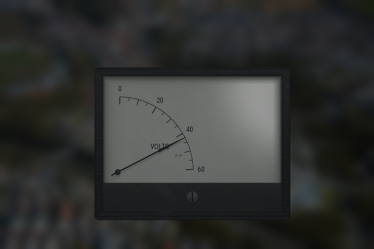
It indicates **42.5** V
